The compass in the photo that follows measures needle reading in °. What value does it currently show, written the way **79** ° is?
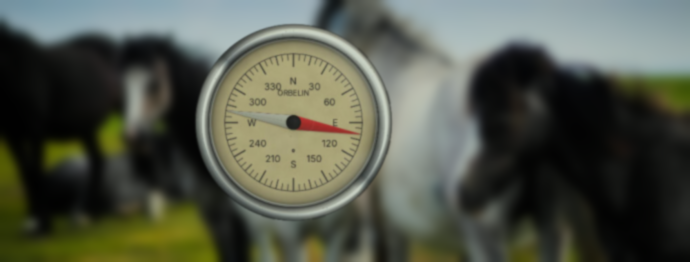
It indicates **100** °
